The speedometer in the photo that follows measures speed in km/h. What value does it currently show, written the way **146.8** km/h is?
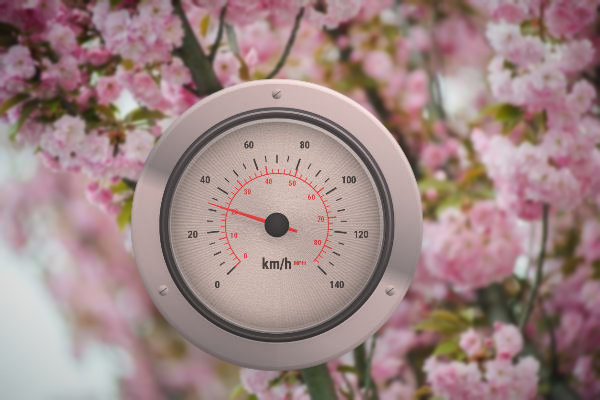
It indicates **32.5** km/h
